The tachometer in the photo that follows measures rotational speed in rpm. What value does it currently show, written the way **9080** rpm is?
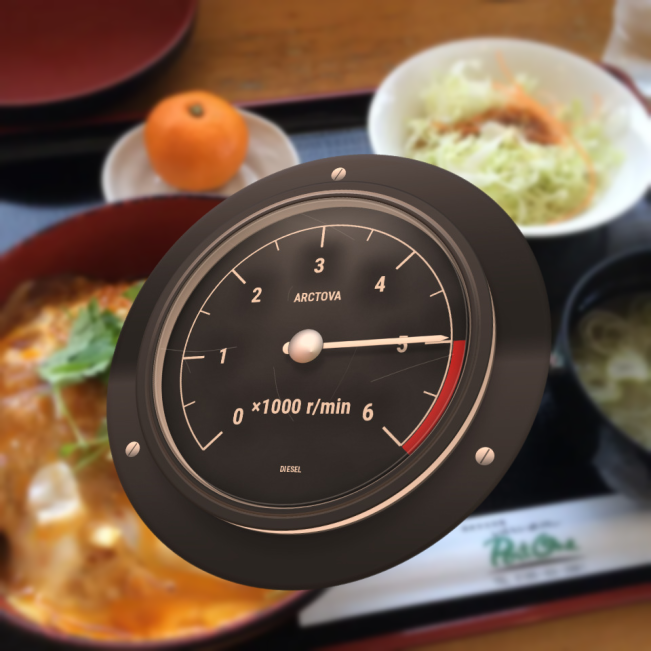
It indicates **5000** rpm
